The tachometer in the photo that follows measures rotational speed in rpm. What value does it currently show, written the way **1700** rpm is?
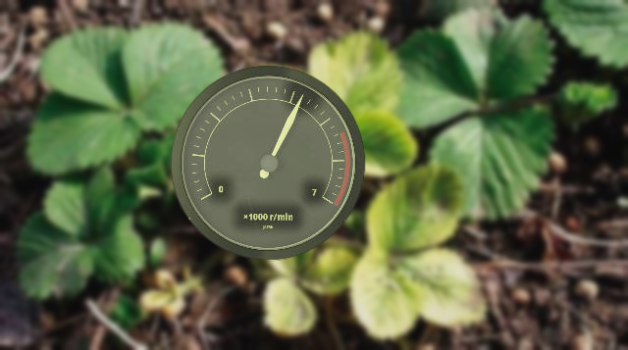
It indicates **4200** rpm
